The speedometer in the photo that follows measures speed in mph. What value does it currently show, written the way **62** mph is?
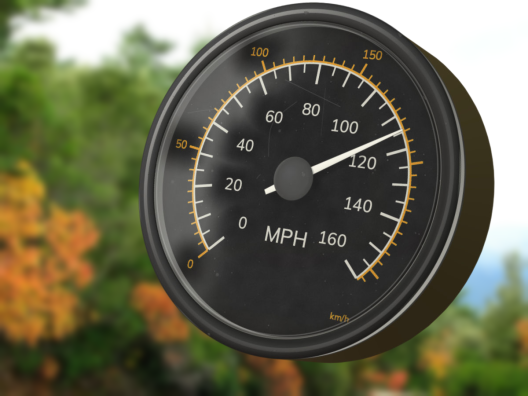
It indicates **115** mph
